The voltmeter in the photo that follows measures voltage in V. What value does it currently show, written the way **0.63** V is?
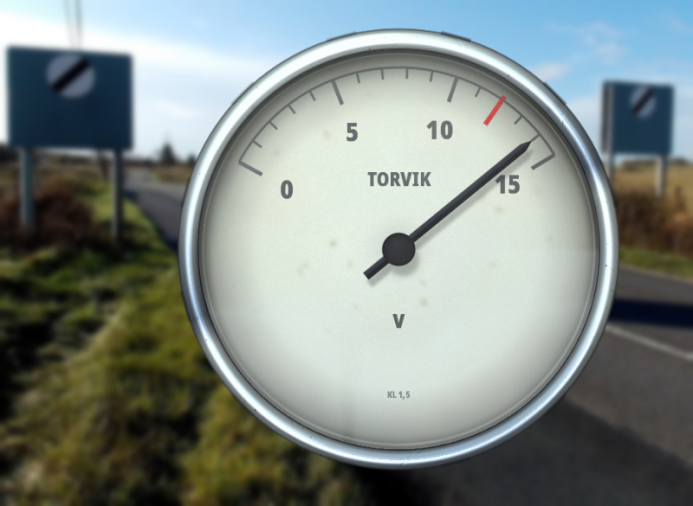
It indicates **14** V
